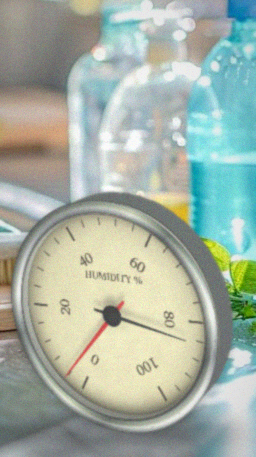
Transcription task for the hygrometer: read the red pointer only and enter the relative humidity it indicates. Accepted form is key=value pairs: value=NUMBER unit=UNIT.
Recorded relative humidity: value=4 unit=%
